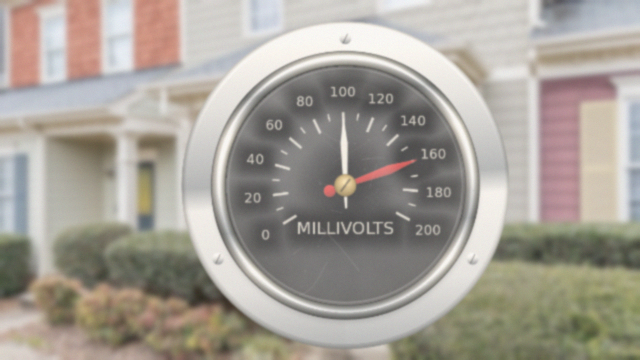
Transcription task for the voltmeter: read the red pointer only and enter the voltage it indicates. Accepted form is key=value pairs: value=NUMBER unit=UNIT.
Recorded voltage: value=160 unit=mV
